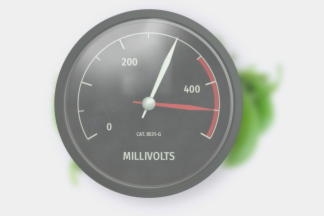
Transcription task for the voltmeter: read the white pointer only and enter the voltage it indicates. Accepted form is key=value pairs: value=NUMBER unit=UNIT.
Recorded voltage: value=300 unit=mV
